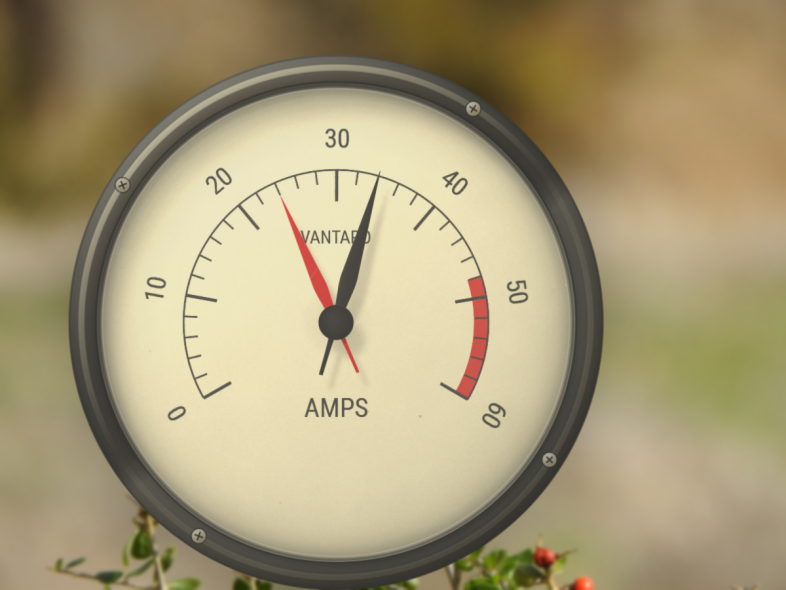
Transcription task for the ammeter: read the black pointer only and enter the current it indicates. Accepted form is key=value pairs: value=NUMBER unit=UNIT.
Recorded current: value=34 unit=A
